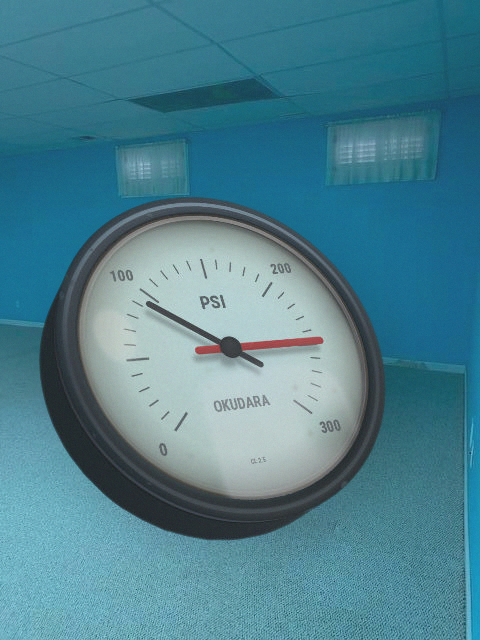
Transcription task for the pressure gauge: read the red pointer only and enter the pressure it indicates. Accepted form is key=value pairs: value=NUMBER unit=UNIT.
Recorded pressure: value=250 unit=psi
